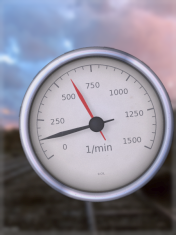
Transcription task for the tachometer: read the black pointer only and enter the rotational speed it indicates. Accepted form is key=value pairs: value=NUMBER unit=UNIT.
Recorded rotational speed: value=125 unit=rpm
